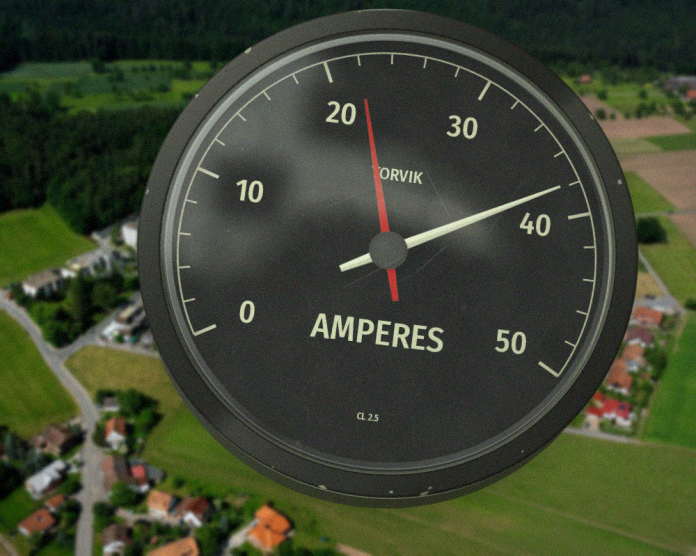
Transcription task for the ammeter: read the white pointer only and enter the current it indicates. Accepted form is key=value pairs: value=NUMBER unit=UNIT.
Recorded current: value=38 unit=A
